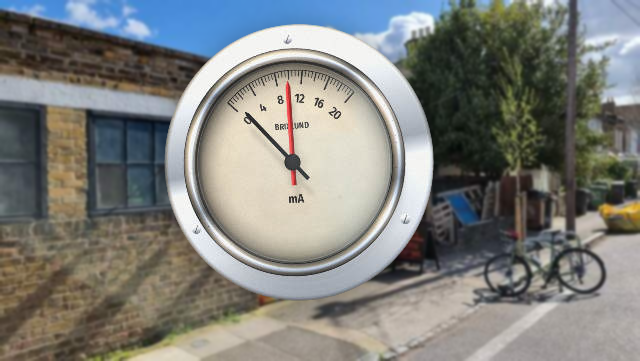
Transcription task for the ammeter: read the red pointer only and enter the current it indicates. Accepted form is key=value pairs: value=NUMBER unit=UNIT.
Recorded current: value=10 unit=mA
